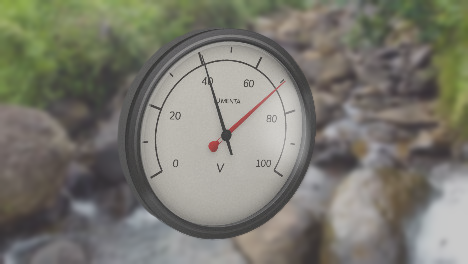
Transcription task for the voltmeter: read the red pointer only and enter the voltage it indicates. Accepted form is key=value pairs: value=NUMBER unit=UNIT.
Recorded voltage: value=70 unit=V
